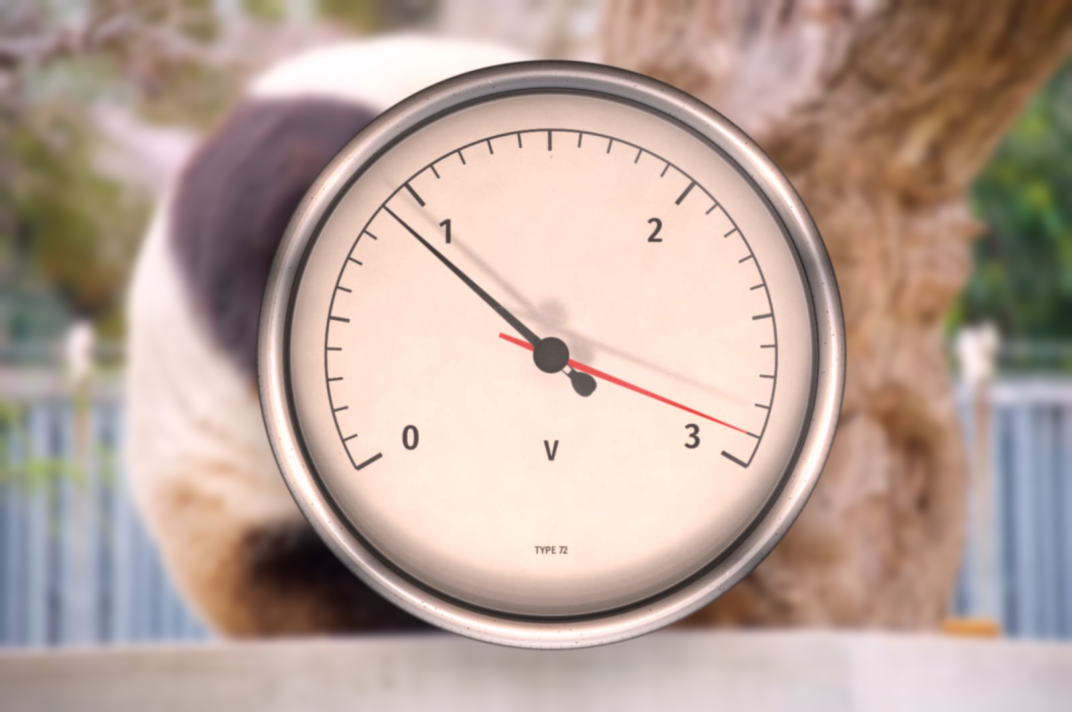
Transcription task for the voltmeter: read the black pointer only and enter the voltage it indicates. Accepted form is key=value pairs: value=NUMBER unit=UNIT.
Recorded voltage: value=0.9 unit=V
